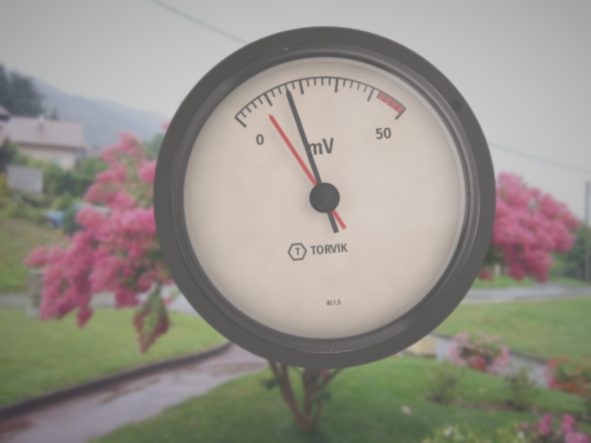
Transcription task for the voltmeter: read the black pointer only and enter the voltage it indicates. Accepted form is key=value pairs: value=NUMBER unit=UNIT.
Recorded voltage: value=16 unit=mV
